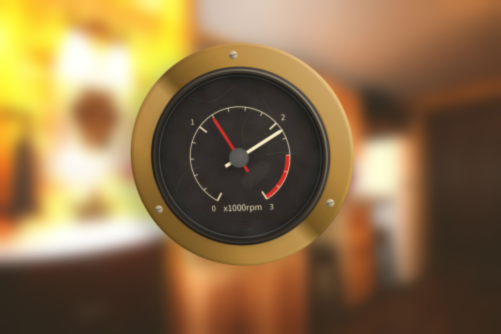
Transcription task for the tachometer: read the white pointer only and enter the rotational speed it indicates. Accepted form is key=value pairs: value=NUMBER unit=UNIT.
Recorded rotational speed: value=2100 unit=rpm
